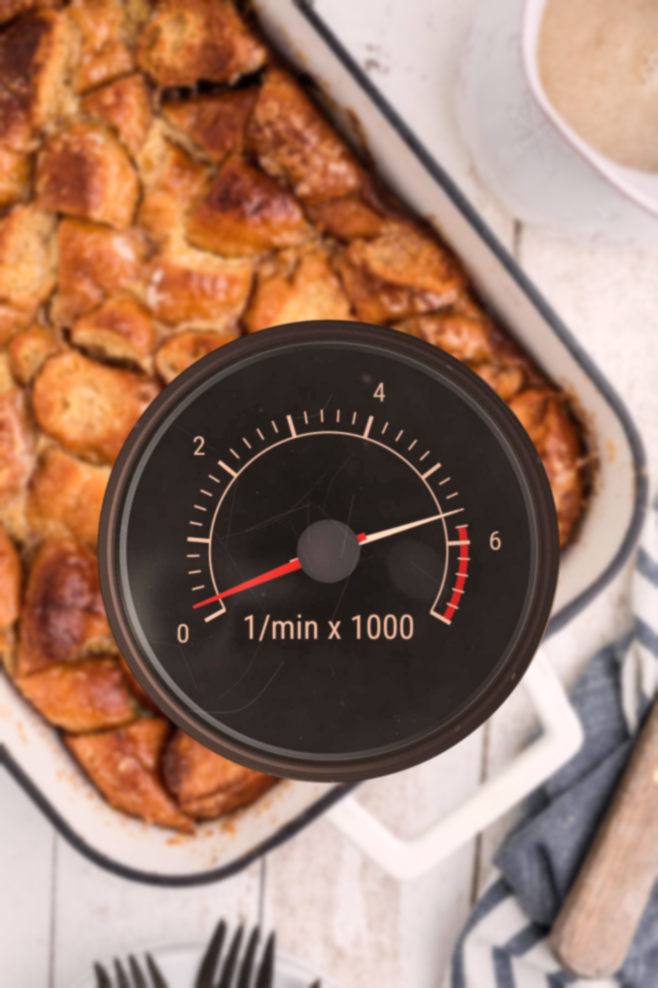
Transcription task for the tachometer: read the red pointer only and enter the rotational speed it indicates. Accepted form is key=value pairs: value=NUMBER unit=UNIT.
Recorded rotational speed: value=200 unit=rpm
